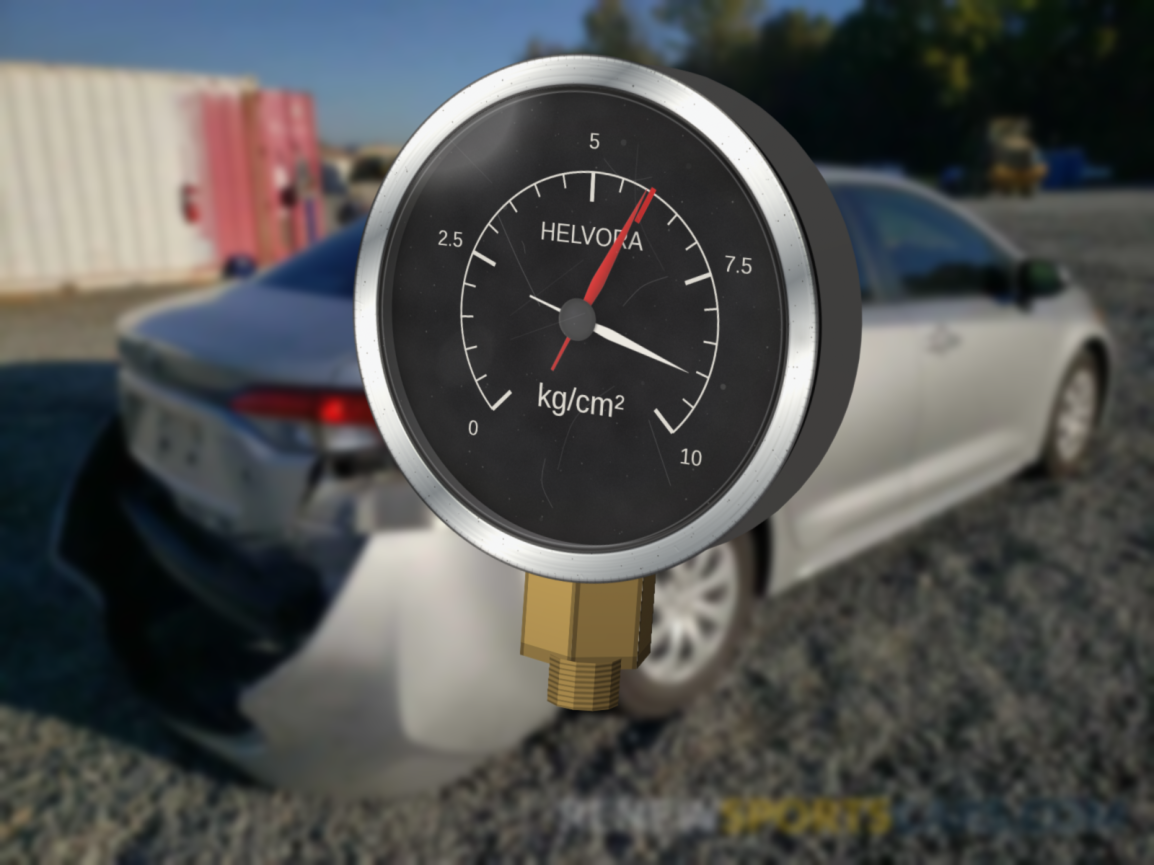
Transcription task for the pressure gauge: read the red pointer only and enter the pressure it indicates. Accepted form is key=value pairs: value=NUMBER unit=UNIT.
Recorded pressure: value=6 unit=kg/cm²
